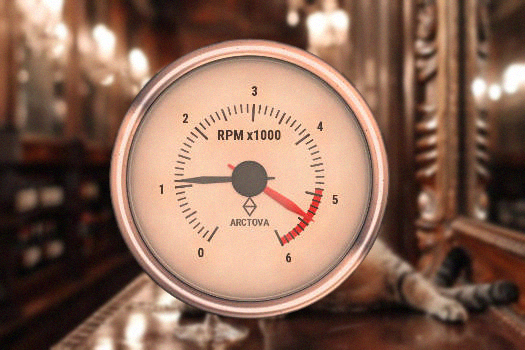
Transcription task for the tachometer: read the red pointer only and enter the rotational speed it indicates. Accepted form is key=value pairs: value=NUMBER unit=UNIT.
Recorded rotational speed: value=5400 unit=rpm
